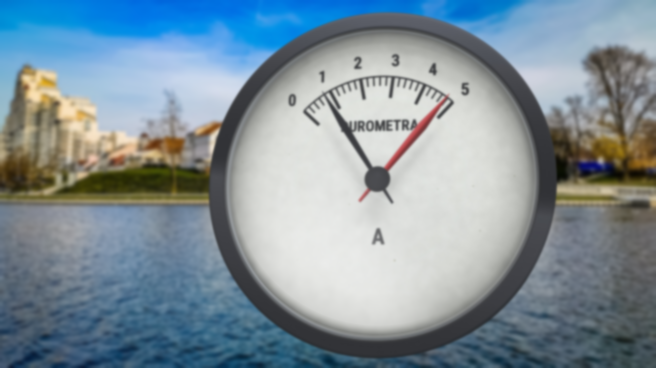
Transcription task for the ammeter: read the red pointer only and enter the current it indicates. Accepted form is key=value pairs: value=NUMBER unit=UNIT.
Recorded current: value=4.8 unit=A
